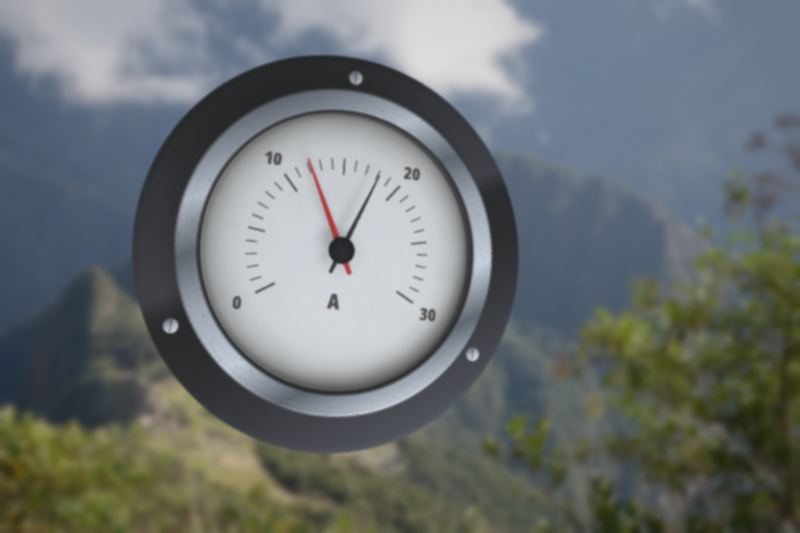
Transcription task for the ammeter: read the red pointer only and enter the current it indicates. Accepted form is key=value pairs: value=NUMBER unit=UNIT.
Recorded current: value=12 unit=A
